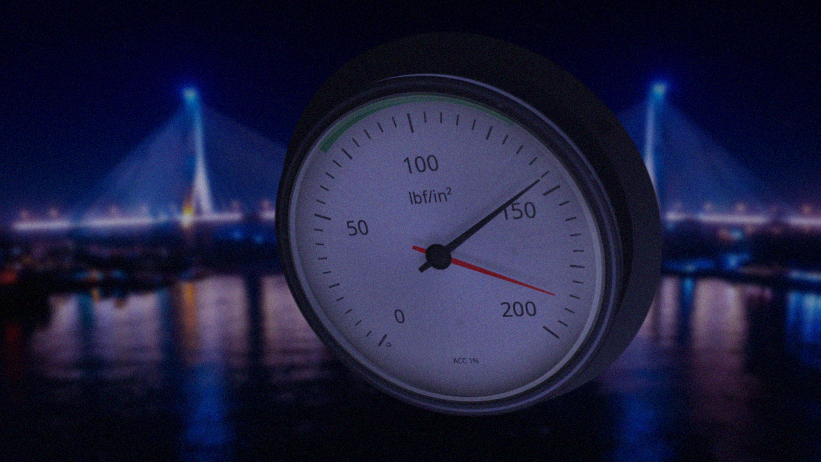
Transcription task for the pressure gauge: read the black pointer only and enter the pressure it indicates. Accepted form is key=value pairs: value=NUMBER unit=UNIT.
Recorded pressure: value=145 unit=psi
